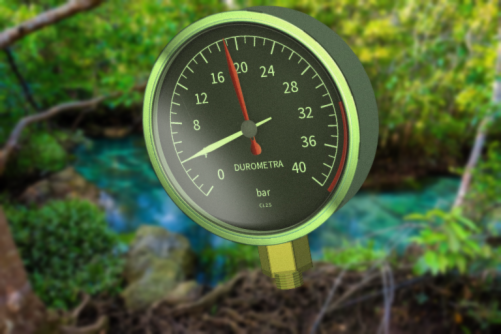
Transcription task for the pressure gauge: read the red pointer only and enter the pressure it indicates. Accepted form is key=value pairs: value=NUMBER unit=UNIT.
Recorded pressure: value=19 unit=bar
